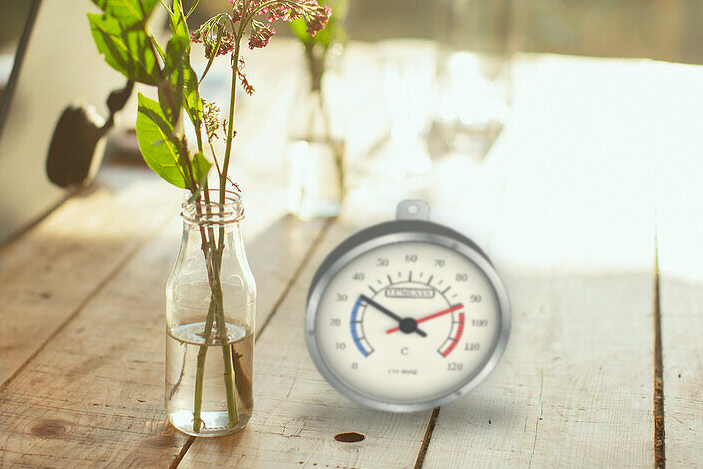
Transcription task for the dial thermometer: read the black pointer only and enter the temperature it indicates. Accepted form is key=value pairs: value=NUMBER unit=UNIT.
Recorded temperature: value=35 unit=°C
